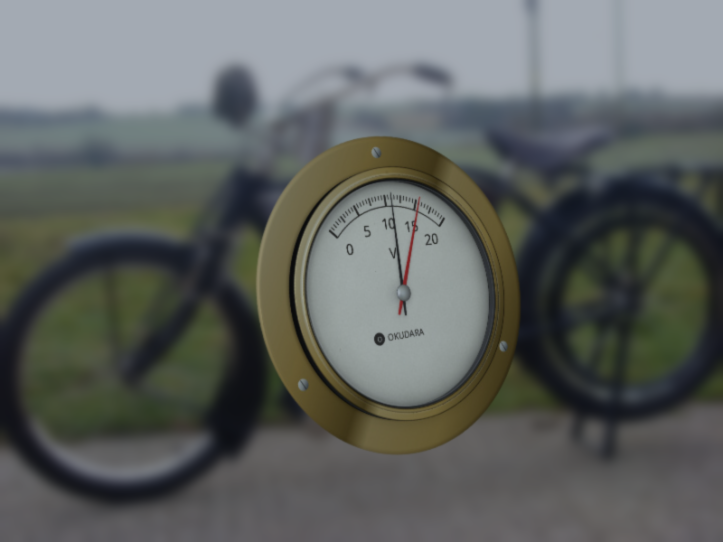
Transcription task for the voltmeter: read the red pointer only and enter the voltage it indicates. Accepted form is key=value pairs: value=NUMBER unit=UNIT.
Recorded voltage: value=15 unit=V
